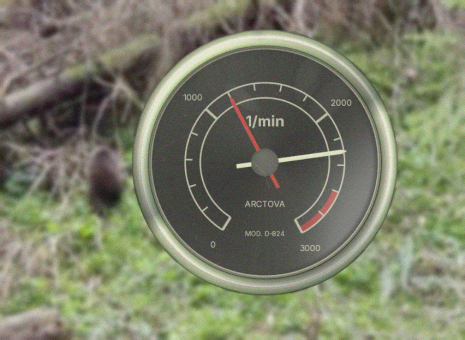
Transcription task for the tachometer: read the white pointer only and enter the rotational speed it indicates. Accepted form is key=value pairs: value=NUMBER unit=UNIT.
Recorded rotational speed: value=2300 unit=rpm
